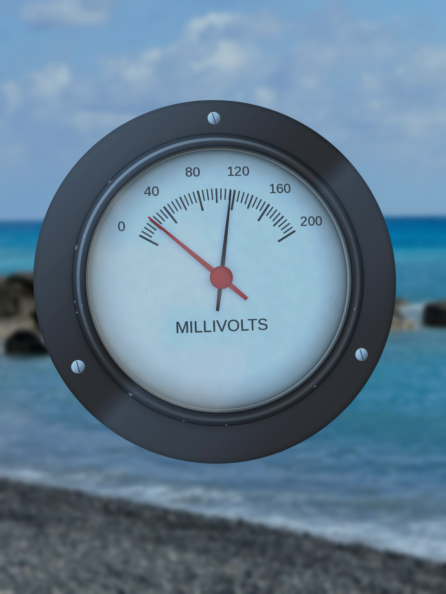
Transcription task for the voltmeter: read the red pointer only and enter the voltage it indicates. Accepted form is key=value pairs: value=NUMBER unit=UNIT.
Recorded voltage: value=20 unit=mV
